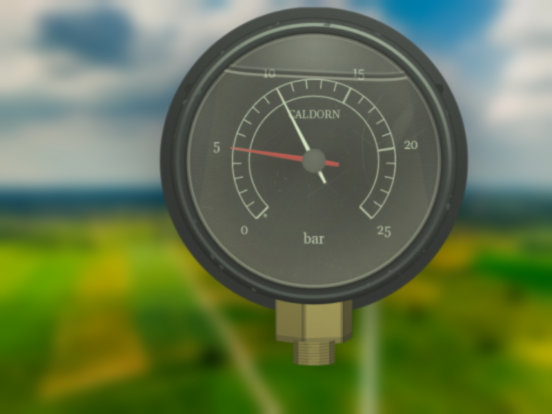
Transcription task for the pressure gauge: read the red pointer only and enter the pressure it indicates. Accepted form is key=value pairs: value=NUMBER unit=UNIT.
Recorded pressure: value=5 unit=bar
